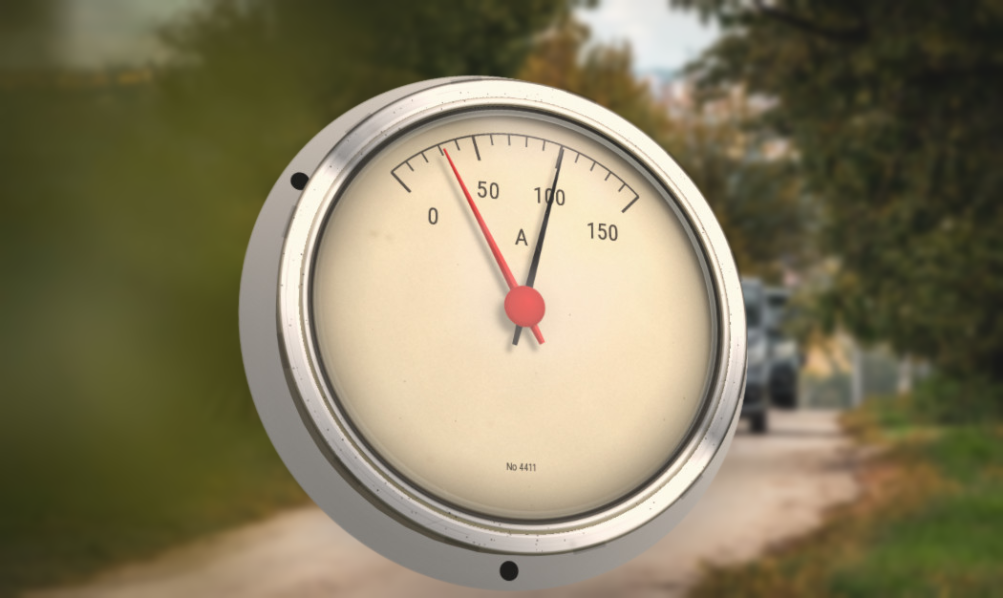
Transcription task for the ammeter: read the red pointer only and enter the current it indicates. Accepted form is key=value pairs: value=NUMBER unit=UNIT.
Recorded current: value=30 unit=A
